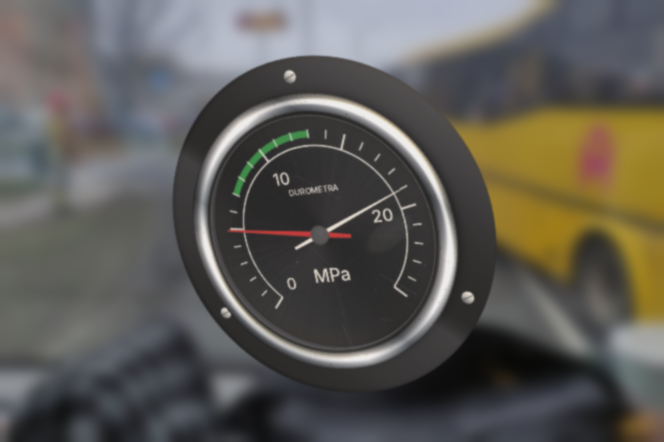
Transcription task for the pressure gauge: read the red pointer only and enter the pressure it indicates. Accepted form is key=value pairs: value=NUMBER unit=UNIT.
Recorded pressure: value=5 unit=MPa
